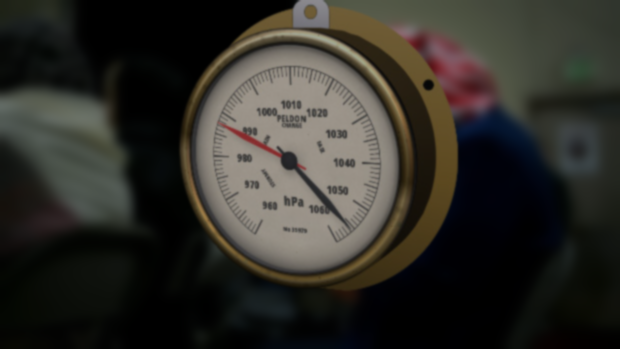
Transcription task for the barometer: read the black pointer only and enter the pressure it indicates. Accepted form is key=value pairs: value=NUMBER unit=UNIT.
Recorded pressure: value=1055 unit=hPa
